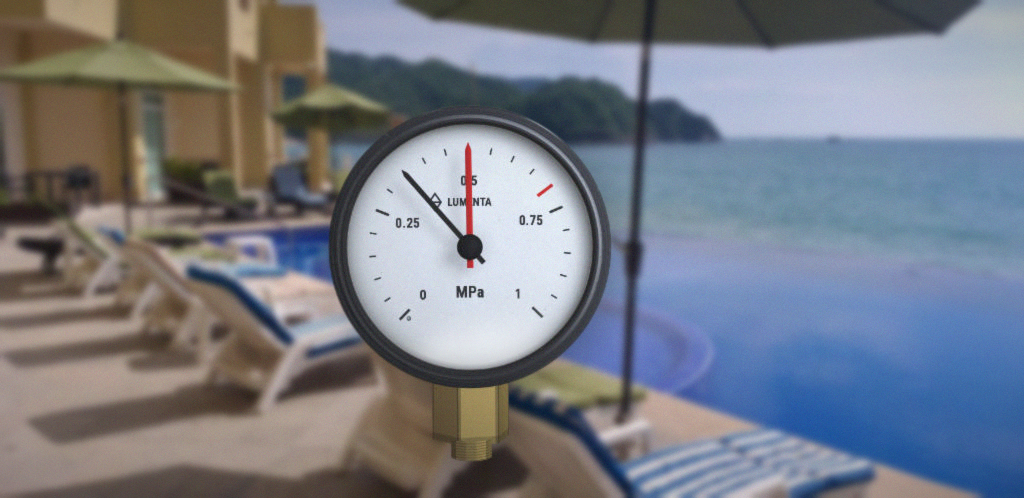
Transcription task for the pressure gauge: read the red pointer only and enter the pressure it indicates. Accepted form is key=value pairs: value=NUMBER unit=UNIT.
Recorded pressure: value=0.5 unit=MPa
